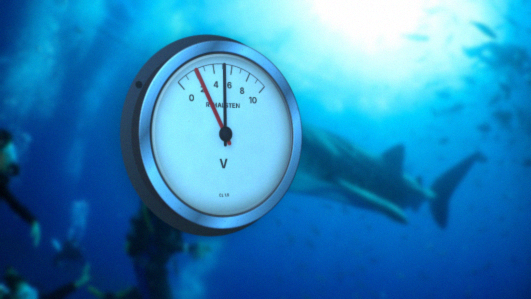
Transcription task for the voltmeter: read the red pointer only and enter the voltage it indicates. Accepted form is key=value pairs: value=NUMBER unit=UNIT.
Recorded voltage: value=2 unit=V
